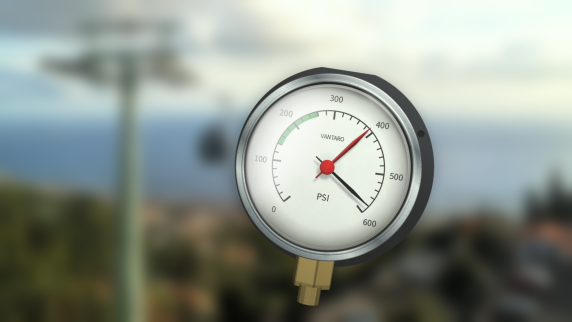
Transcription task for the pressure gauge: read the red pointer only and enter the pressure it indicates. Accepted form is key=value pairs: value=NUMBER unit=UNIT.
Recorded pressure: value=390 unit=psi
